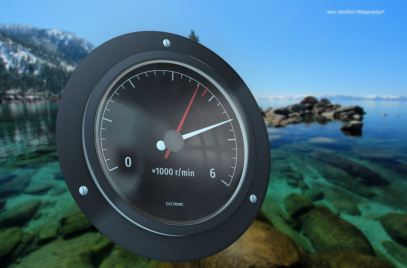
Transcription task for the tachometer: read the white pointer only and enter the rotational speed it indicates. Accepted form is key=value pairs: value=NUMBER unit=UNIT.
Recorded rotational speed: value=4600 unit=rpm
